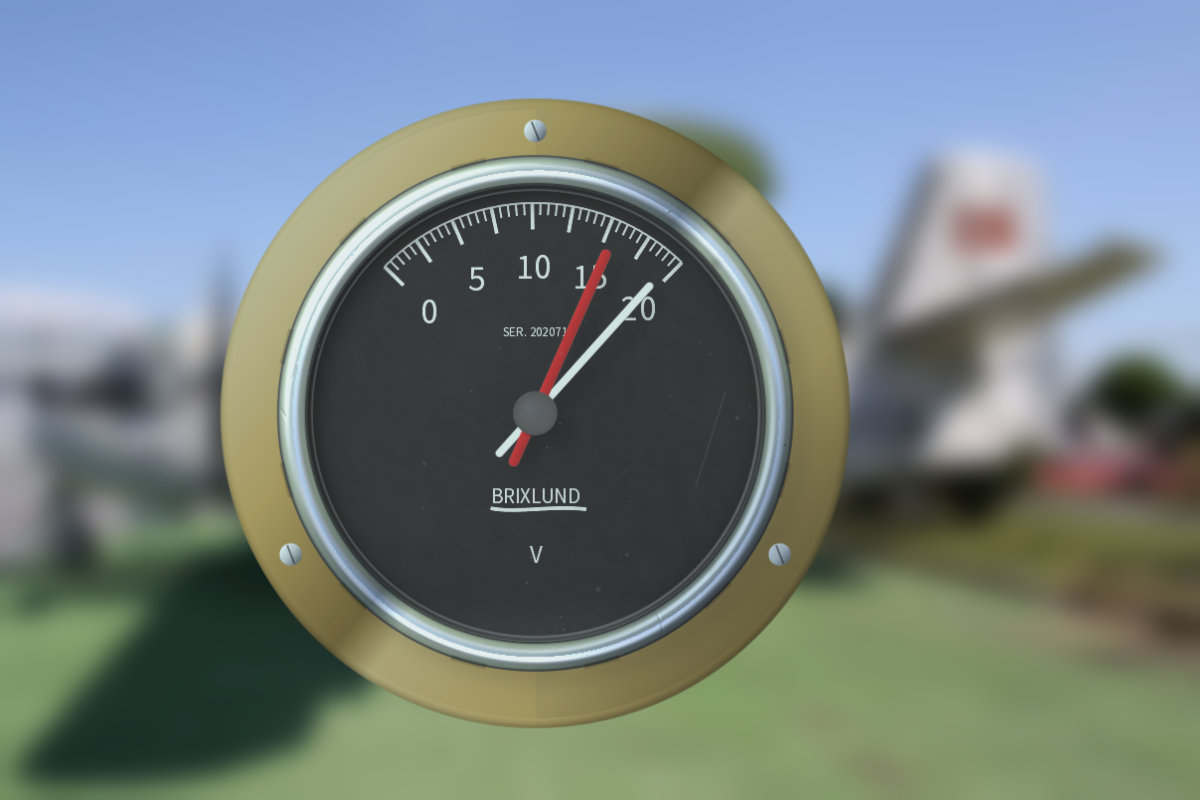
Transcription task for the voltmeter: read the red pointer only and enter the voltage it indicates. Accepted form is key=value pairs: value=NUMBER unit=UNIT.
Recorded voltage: value=15.5 unit=V
